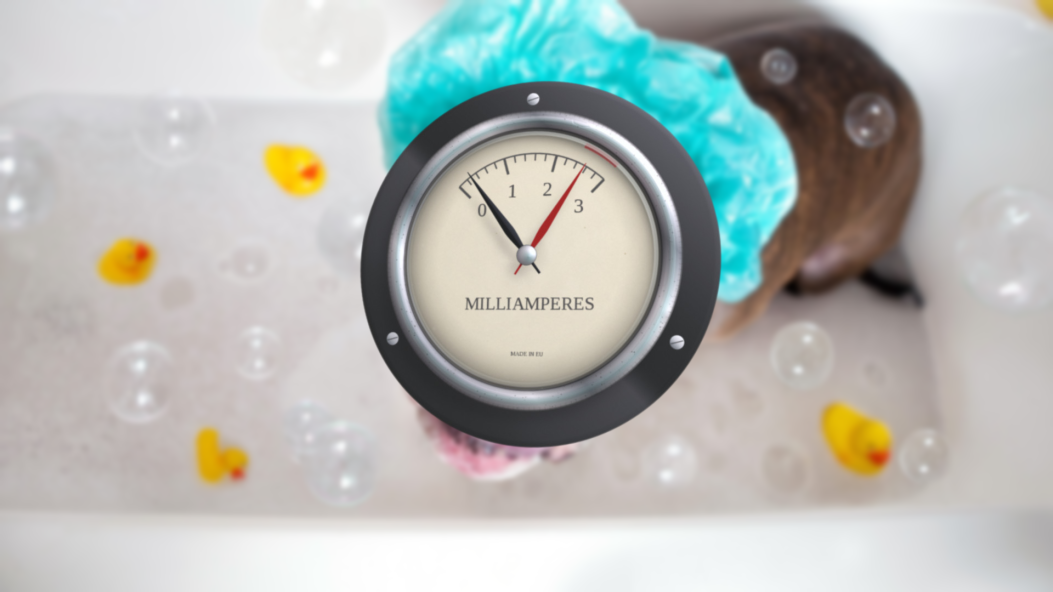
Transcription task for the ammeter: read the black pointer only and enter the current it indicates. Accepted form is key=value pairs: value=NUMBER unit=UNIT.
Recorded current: value=0.3 unit=mA
